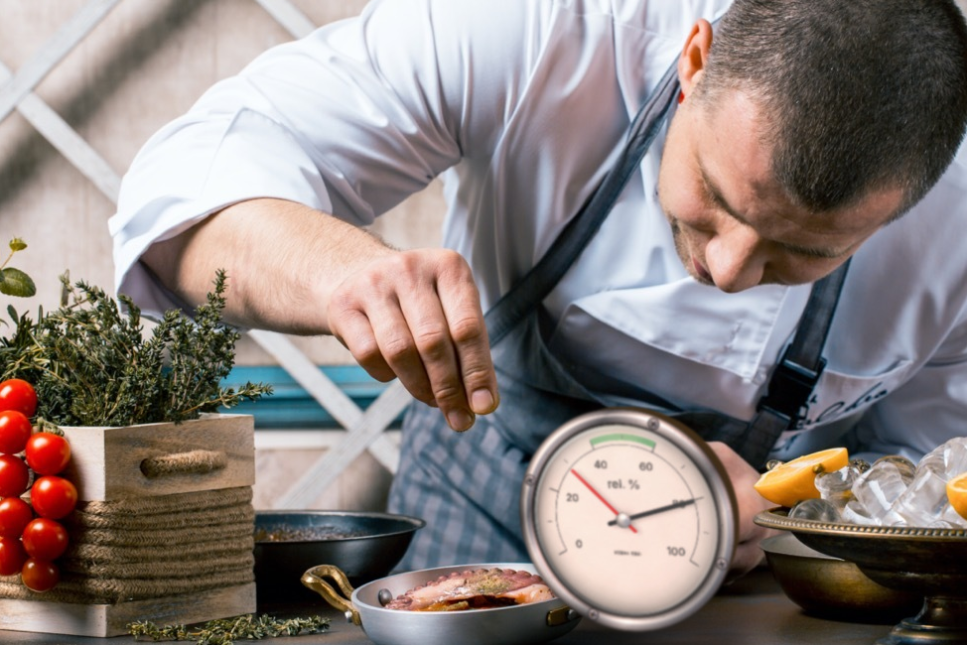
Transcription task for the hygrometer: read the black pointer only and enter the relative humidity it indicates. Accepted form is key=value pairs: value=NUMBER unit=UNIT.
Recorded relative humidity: value=80 unit=%
